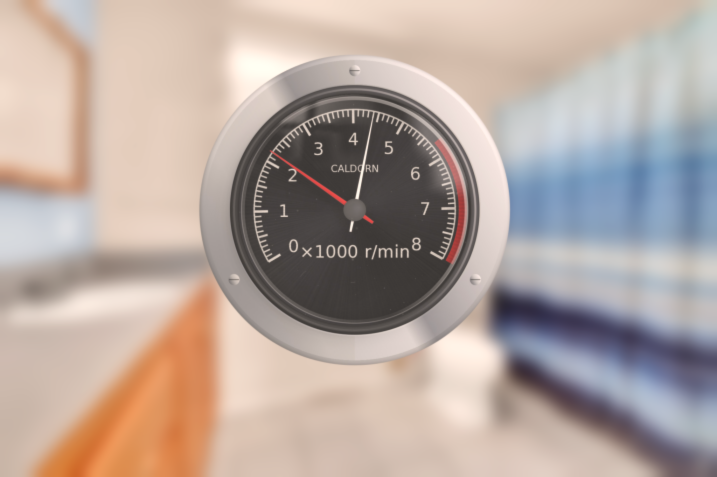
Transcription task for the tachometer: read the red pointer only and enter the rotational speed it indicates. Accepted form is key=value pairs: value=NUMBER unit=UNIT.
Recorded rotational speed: value=2200 unit=rpm
